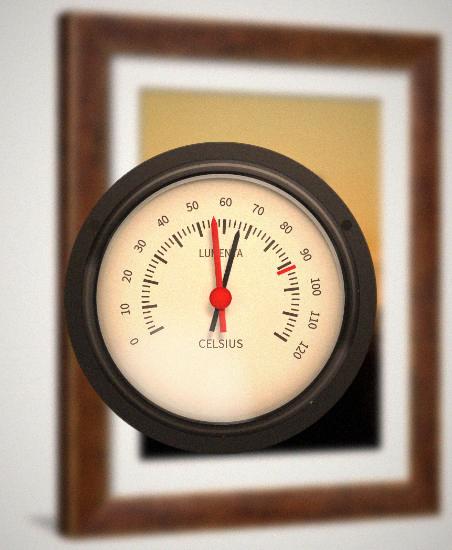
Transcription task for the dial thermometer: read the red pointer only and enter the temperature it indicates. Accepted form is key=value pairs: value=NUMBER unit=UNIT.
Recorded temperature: value=56 unit=°C
